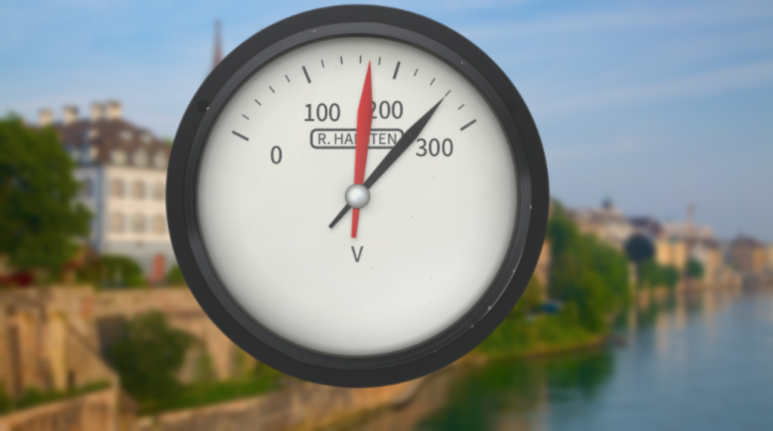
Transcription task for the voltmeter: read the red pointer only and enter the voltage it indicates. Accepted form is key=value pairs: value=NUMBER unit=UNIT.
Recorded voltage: value=170 unit=V
